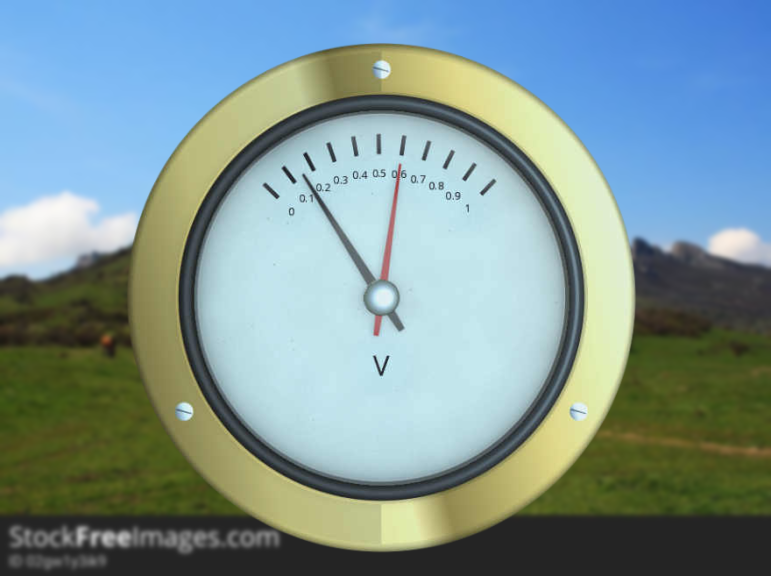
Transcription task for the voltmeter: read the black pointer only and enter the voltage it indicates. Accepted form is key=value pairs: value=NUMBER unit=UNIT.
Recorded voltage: value=0.15 unit=V
